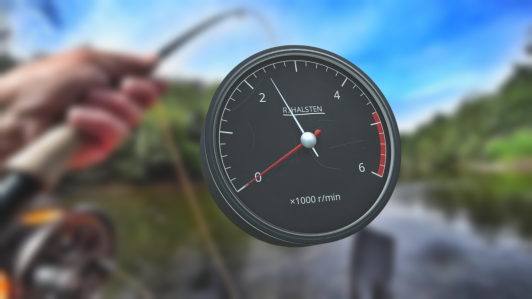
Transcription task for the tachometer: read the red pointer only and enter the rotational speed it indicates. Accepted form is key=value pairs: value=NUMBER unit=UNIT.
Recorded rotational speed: value=0 unit=rpm
